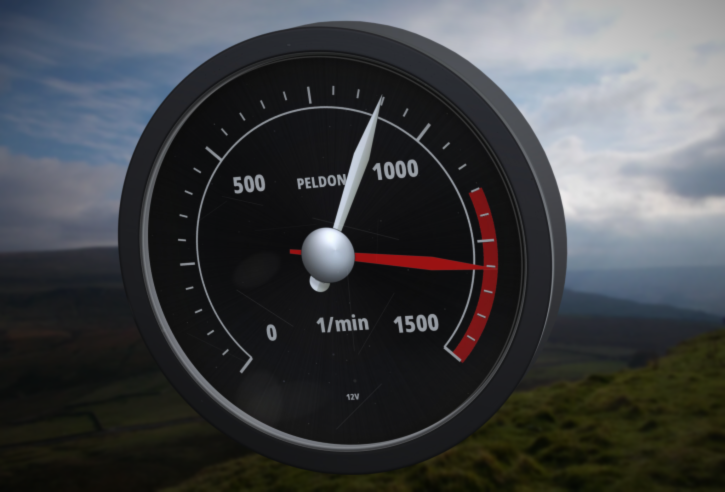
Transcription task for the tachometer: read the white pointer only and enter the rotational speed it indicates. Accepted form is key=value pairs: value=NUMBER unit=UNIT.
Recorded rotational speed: value=900 unit=rpm
